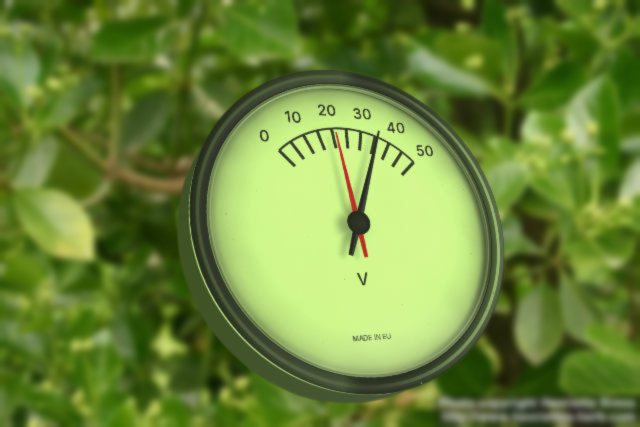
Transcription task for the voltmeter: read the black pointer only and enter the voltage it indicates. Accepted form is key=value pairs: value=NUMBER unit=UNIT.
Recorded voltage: value=35 unit=V
